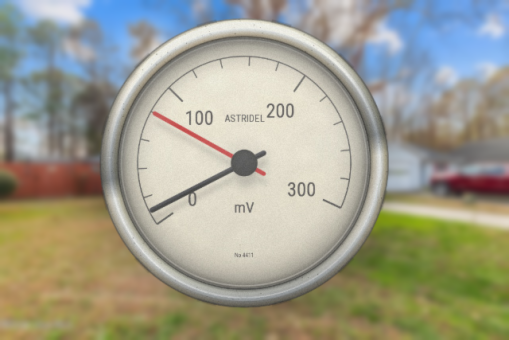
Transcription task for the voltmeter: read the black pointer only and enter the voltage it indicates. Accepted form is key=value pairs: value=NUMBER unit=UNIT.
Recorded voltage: value=10 unit=mV
